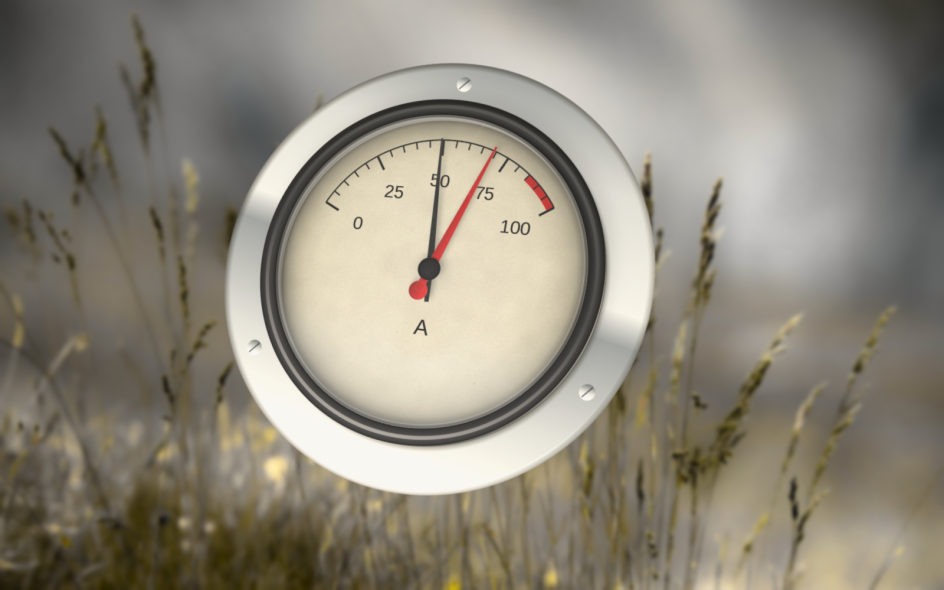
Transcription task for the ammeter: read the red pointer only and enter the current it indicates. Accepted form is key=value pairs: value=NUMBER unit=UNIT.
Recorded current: value=70 unit=A
